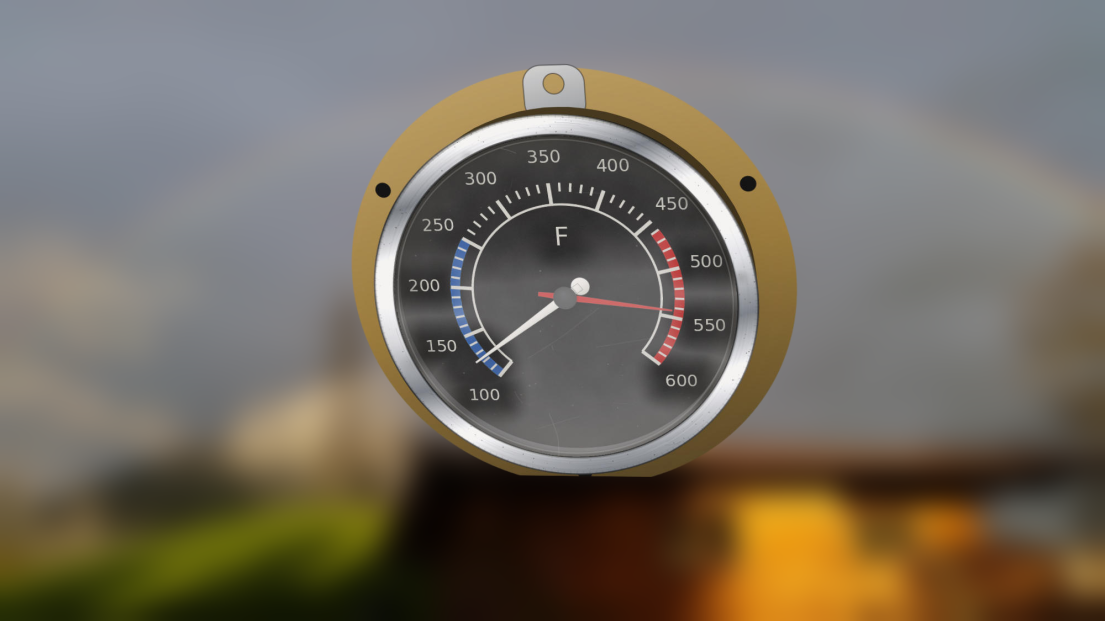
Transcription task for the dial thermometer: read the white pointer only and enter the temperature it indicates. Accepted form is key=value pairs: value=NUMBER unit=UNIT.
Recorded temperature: value=125 unit=°F
